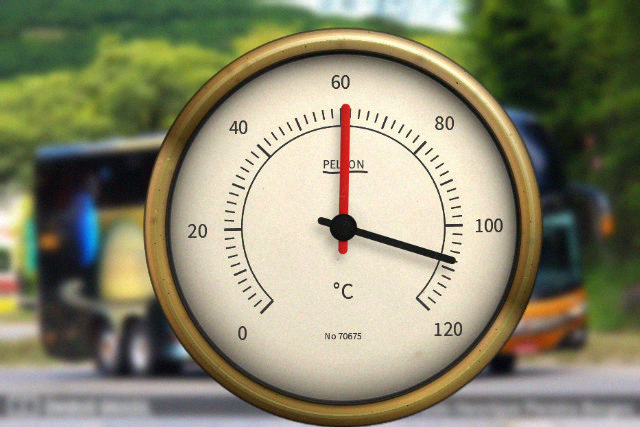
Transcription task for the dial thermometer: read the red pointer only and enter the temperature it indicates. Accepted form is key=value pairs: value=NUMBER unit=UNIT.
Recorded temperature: value=61 unit=°C
